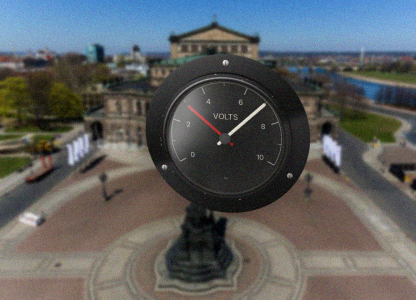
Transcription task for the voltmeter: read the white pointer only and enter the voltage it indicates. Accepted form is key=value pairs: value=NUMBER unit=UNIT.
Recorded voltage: value=7 unit=V
